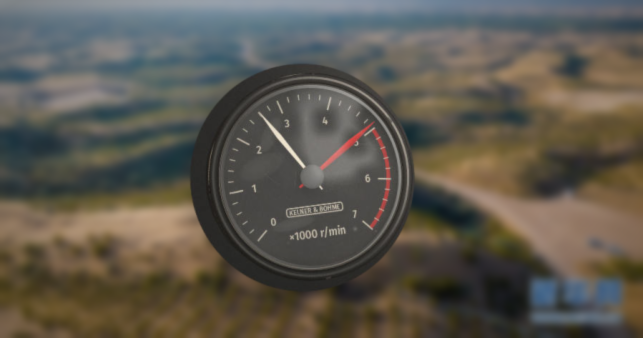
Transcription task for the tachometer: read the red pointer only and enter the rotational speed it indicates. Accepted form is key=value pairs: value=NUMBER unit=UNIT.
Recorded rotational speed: value=4900 unit=rpm
